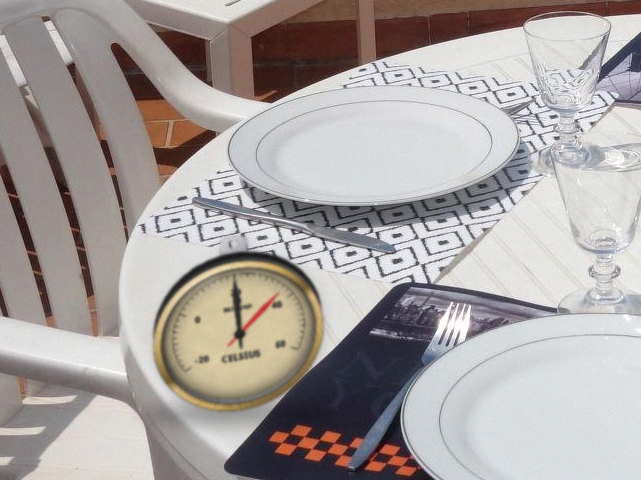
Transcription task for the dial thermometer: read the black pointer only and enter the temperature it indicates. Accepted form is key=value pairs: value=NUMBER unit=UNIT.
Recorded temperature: value=20 unit=°C
